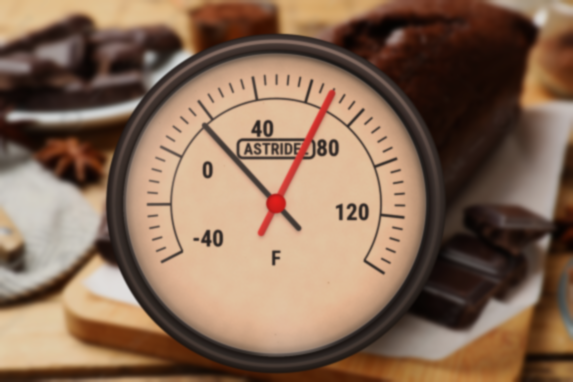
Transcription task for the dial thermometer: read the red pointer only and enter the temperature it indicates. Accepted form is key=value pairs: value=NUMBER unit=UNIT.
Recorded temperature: value=68 unit=°F
